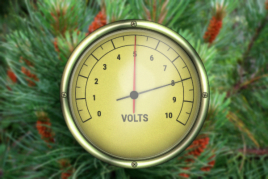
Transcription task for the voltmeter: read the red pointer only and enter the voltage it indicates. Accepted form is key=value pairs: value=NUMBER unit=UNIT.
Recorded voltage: value=5 unit=V
